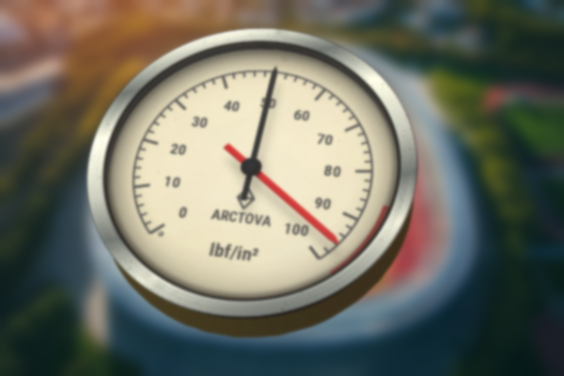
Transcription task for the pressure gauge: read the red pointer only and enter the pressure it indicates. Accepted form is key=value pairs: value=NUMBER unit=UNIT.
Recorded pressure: value=96 unit=psi
